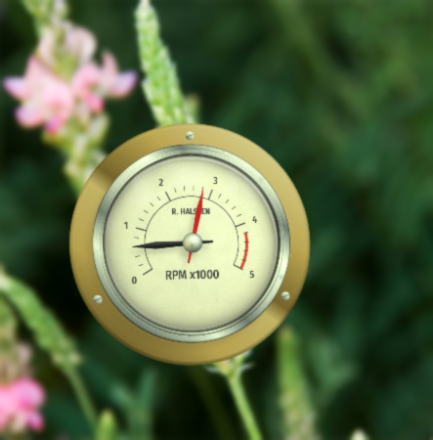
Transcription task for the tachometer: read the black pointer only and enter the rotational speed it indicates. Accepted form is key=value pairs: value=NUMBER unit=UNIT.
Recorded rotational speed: value=600 unit=rpm
